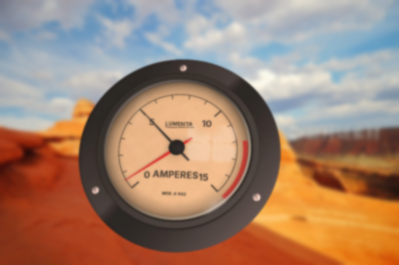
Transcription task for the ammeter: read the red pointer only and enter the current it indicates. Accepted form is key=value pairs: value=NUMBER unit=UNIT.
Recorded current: value=0.5 unit=A
